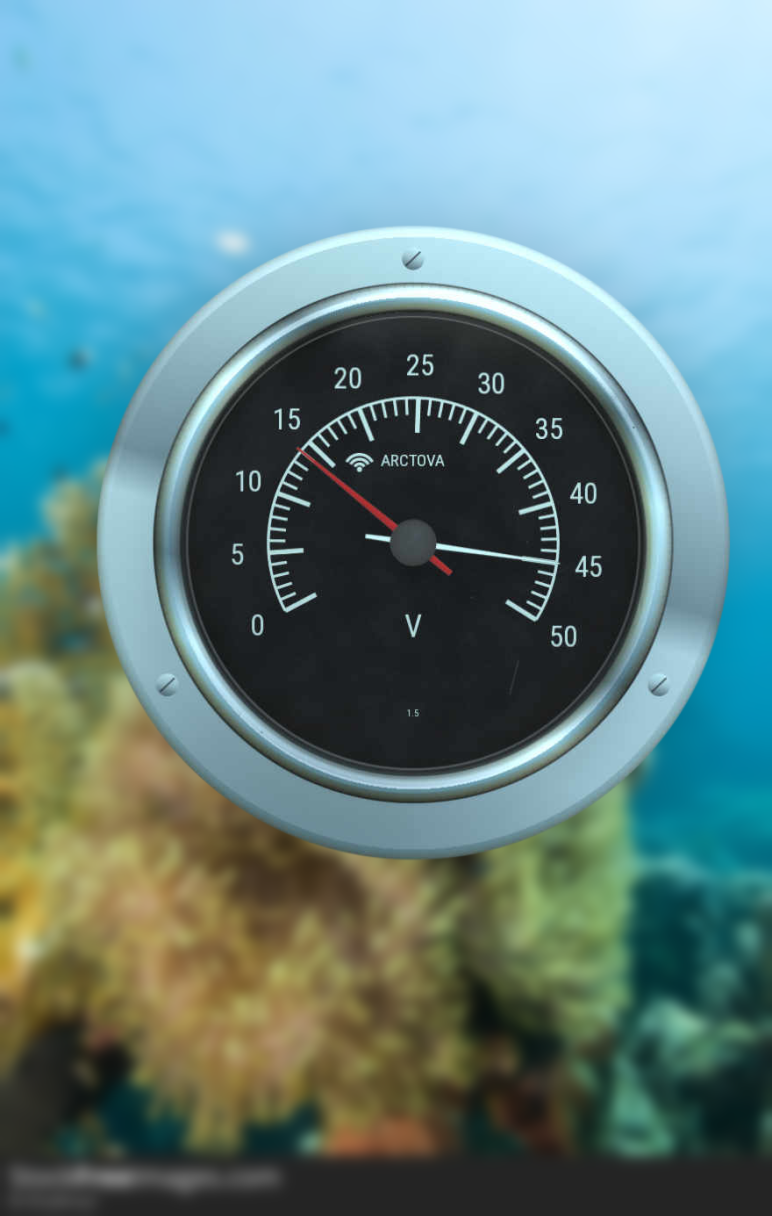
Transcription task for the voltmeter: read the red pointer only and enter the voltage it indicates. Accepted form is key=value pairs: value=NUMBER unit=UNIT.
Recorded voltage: value=14 unit=V
